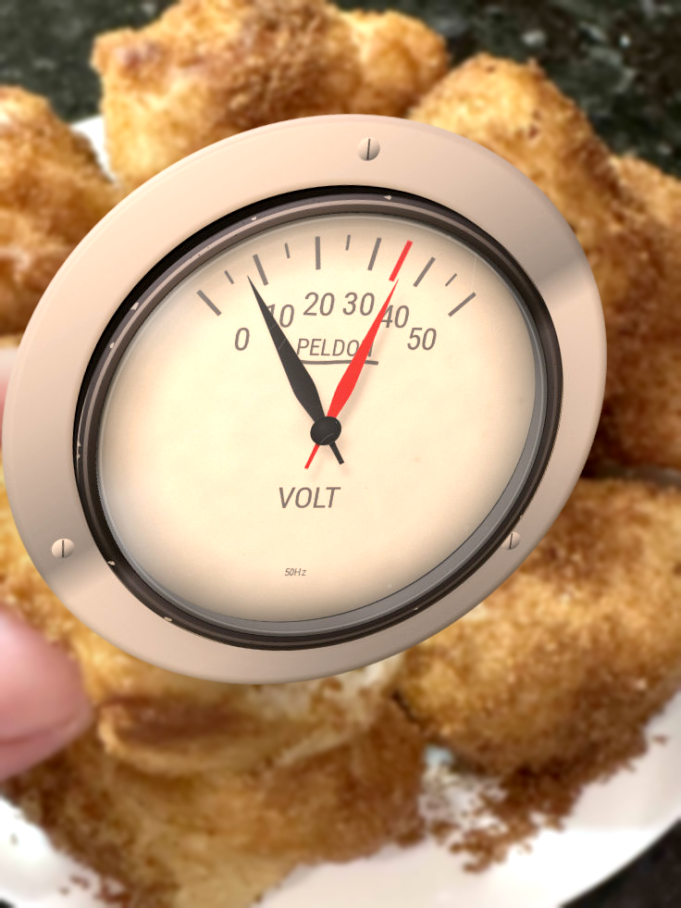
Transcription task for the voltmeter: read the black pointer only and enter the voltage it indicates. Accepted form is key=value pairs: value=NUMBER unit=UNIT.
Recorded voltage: value=7.5 unit=V
